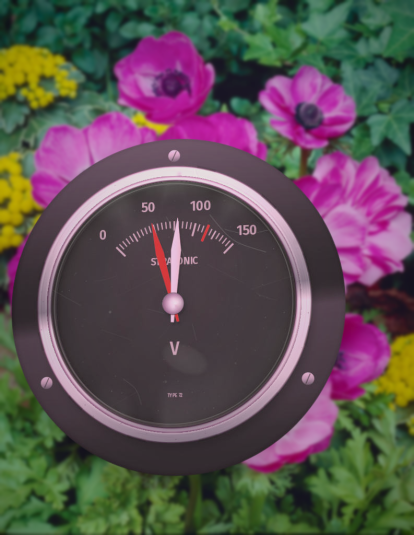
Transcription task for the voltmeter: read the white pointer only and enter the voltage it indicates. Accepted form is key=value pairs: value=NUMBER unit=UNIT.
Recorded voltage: value=80 unit=V
